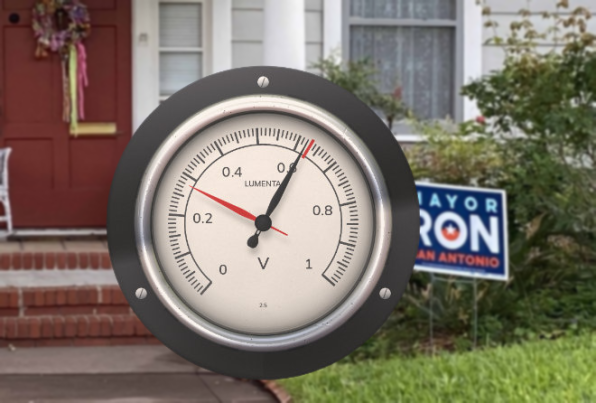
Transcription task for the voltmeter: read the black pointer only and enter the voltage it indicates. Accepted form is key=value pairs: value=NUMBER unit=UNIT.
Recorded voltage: value=0.62 unit=V
